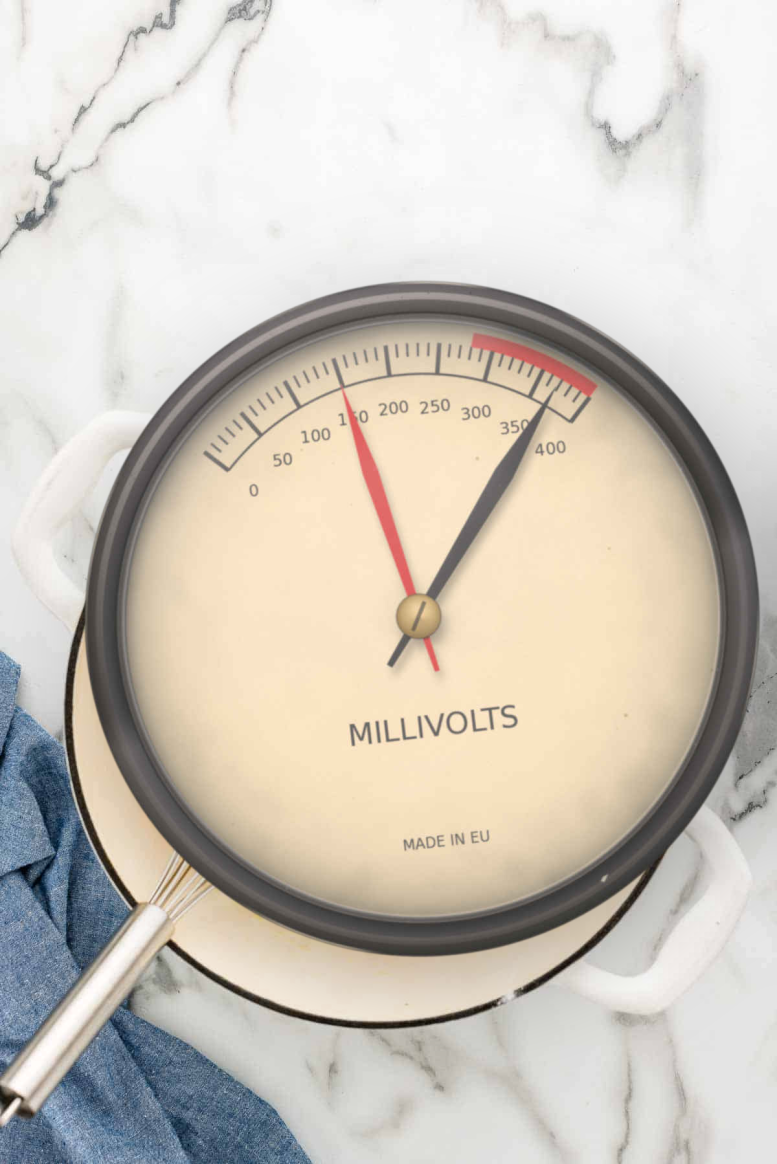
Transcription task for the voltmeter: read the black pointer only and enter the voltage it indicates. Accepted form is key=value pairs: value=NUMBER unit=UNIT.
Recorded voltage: value=370 unit=mV
